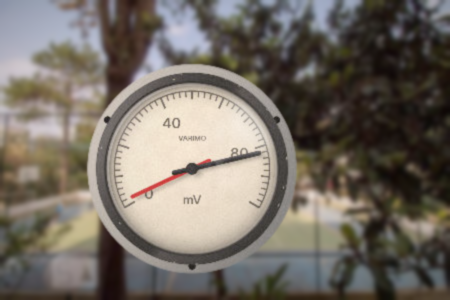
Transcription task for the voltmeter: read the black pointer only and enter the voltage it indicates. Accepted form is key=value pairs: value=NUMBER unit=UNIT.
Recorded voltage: value=82 unit=mV
